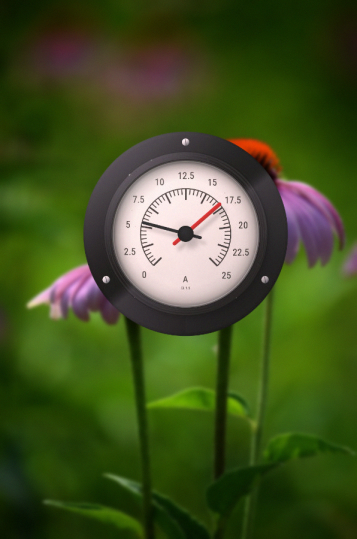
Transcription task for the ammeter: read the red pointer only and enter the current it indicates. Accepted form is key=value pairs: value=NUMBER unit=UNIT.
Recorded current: value=17 unit=A
